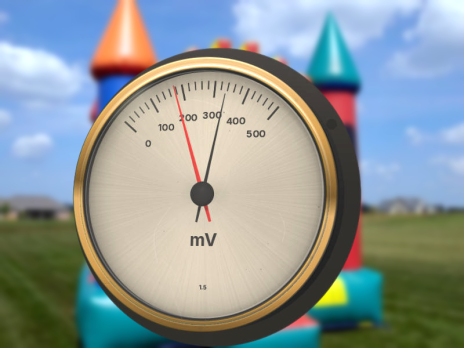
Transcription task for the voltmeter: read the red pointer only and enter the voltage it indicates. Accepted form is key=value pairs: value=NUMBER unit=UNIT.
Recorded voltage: value=180 unit=mV
